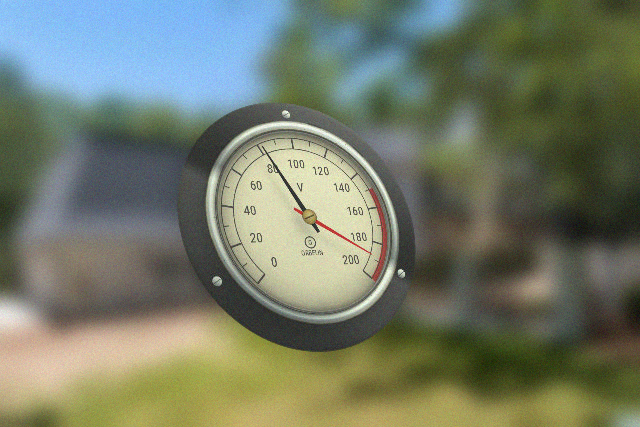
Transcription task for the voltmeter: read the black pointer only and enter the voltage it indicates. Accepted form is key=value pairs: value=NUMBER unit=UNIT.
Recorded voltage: value=80 unit=V
